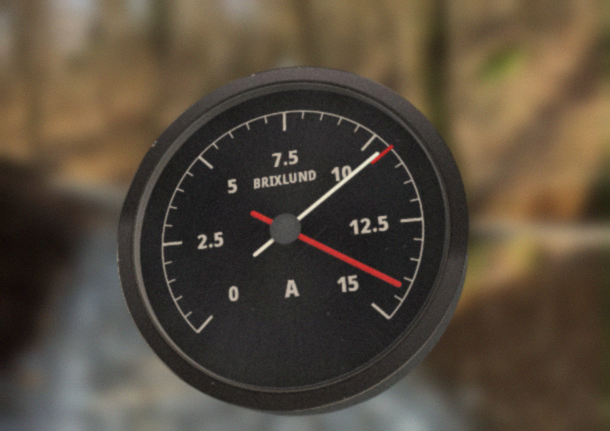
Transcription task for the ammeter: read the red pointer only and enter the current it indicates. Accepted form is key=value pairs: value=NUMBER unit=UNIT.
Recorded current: value=14.25 unit=A
